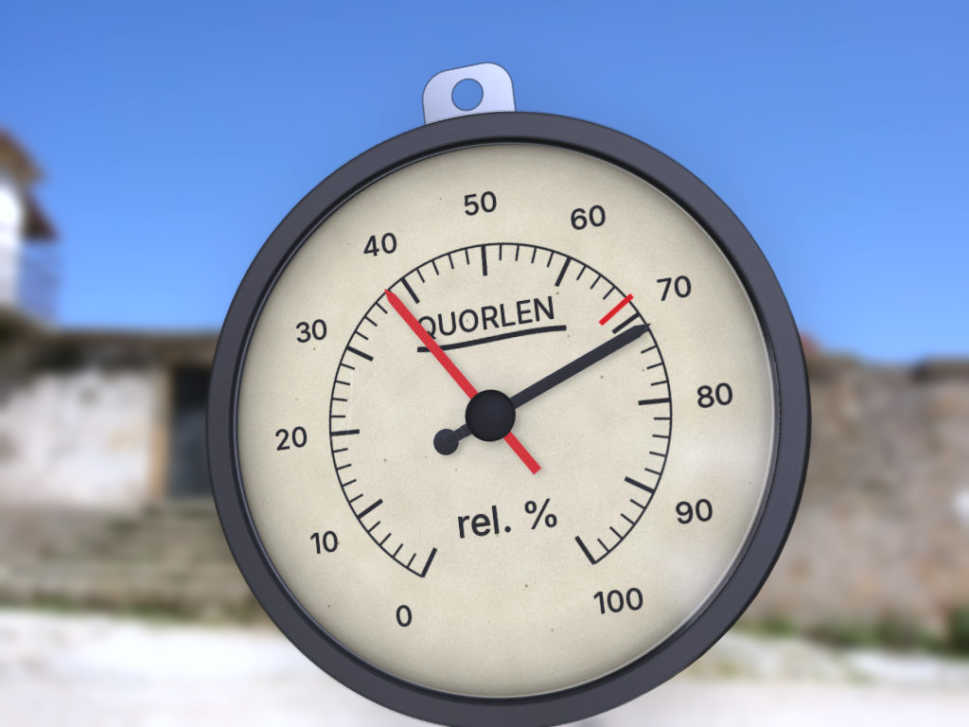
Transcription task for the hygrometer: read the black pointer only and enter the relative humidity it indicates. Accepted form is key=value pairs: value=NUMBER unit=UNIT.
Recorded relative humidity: value=72 unit=%
